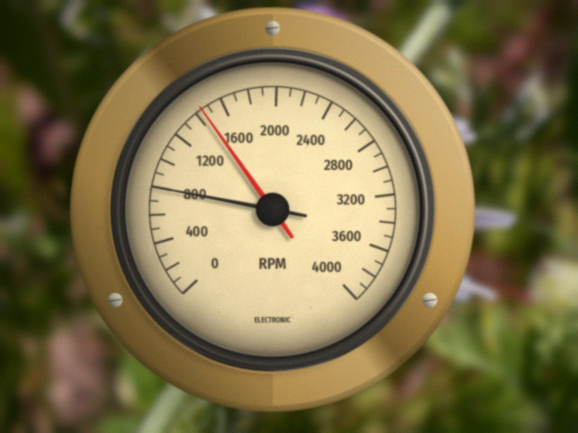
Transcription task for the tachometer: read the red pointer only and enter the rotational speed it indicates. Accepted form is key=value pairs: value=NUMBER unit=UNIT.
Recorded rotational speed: value=1450 unit=rpm
